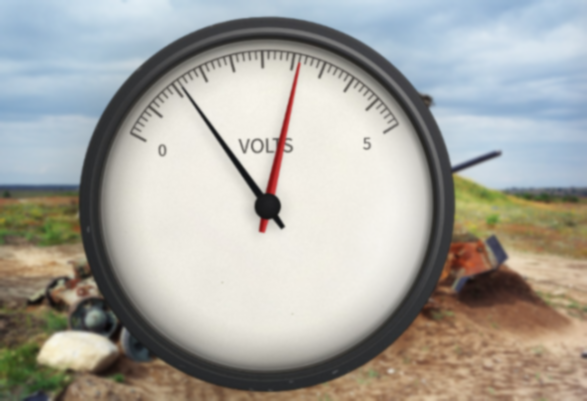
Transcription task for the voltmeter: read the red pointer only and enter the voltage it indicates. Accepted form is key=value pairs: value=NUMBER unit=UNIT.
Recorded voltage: value=3.1 unit=V
